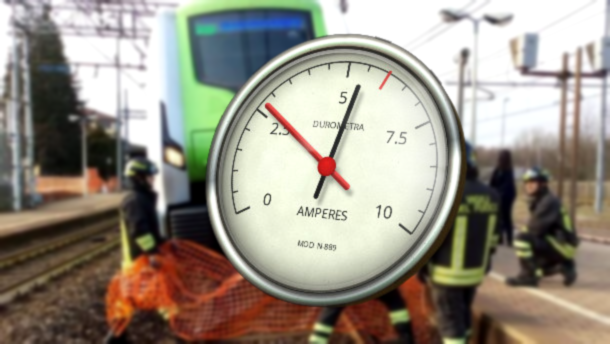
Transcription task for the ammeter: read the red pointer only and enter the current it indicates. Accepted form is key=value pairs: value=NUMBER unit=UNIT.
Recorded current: value=2.75 unit=A
